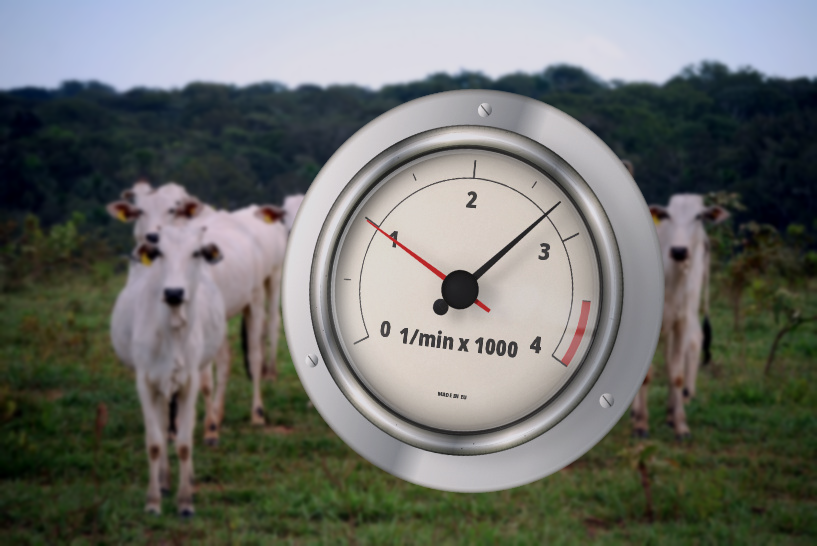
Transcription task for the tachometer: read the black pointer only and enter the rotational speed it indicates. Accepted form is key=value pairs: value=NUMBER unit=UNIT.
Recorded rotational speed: value=2750 unit=rpm
